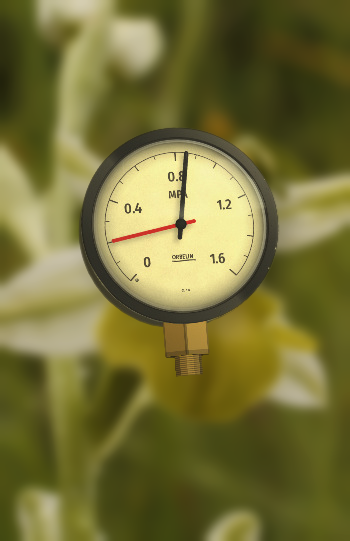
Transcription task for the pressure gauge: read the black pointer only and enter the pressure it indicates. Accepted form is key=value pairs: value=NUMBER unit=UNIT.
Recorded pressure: value=0.85 unit=MPa
